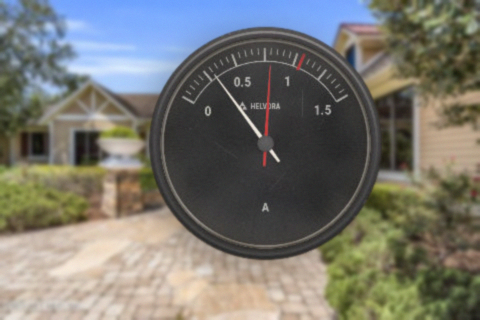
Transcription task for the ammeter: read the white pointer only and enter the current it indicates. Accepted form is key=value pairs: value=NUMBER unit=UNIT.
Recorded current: value=0.3 unit=A
